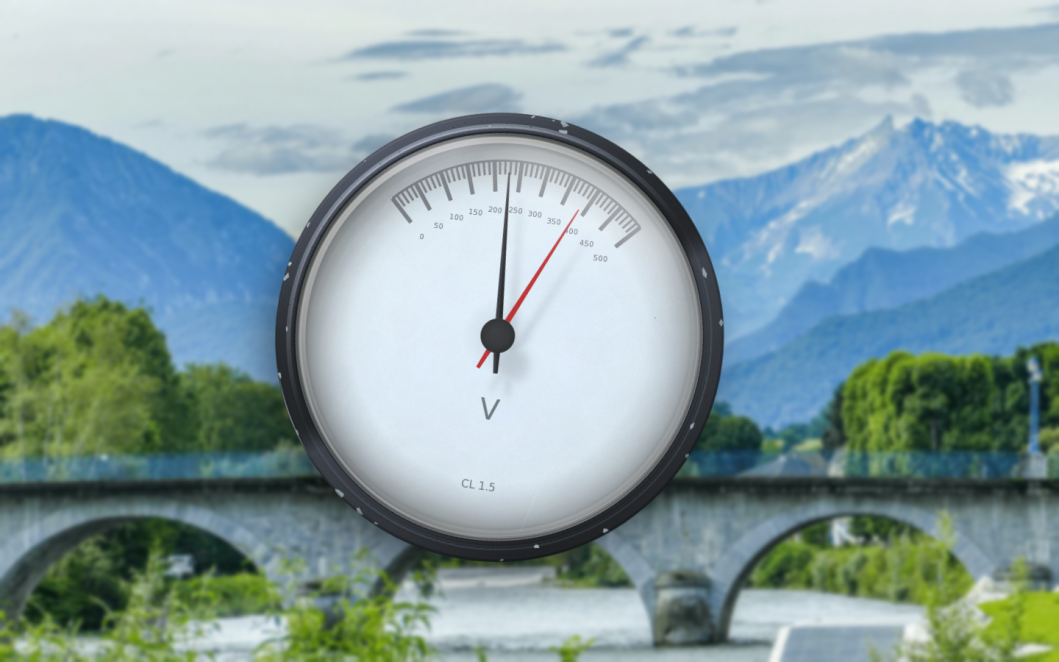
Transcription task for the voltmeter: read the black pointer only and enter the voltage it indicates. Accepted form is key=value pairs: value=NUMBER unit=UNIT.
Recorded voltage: value=230 unit=V
